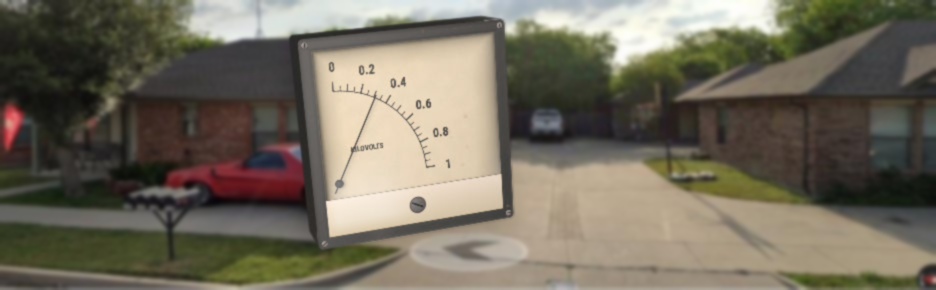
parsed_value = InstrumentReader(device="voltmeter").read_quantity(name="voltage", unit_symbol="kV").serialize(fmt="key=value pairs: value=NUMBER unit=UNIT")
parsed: value=0.3 unit=kV
